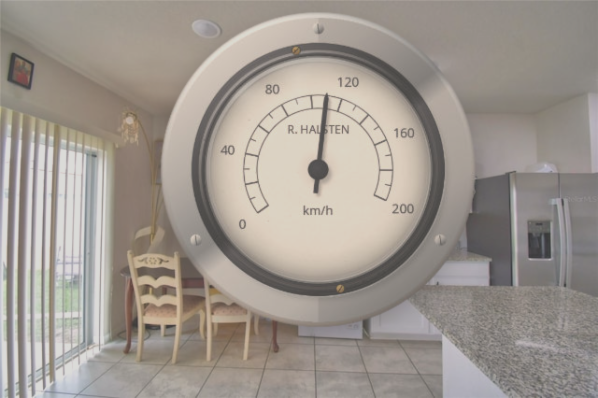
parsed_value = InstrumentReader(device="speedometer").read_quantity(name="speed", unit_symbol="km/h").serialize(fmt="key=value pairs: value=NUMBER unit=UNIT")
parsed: value=110 unit=km/h
